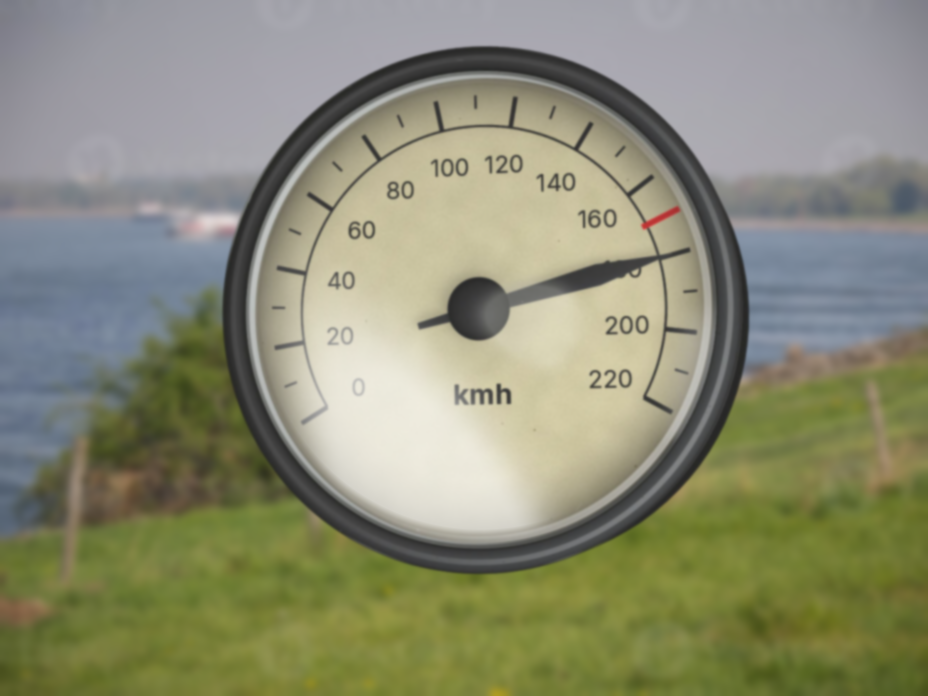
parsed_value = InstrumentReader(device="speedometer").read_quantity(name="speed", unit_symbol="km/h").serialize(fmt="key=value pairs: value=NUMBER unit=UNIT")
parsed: value=180 unit=km/h
